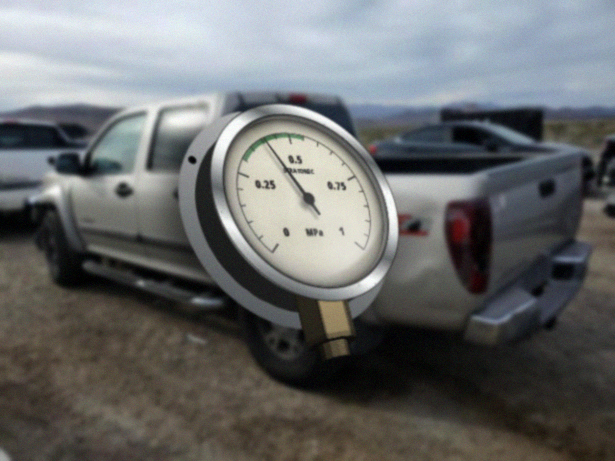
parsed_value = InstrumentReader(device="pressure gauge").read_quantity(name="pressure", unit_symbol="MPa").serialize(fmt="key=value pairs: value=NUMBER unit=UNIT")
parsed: value=0.4 unit=MPa
